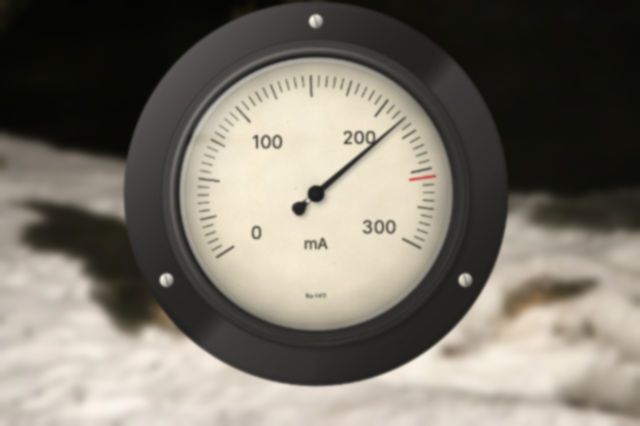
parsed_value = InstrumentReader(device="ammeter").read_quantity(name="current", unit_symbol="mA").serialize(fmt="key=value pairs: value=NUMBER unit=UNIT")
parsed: value=215 unit=mA
